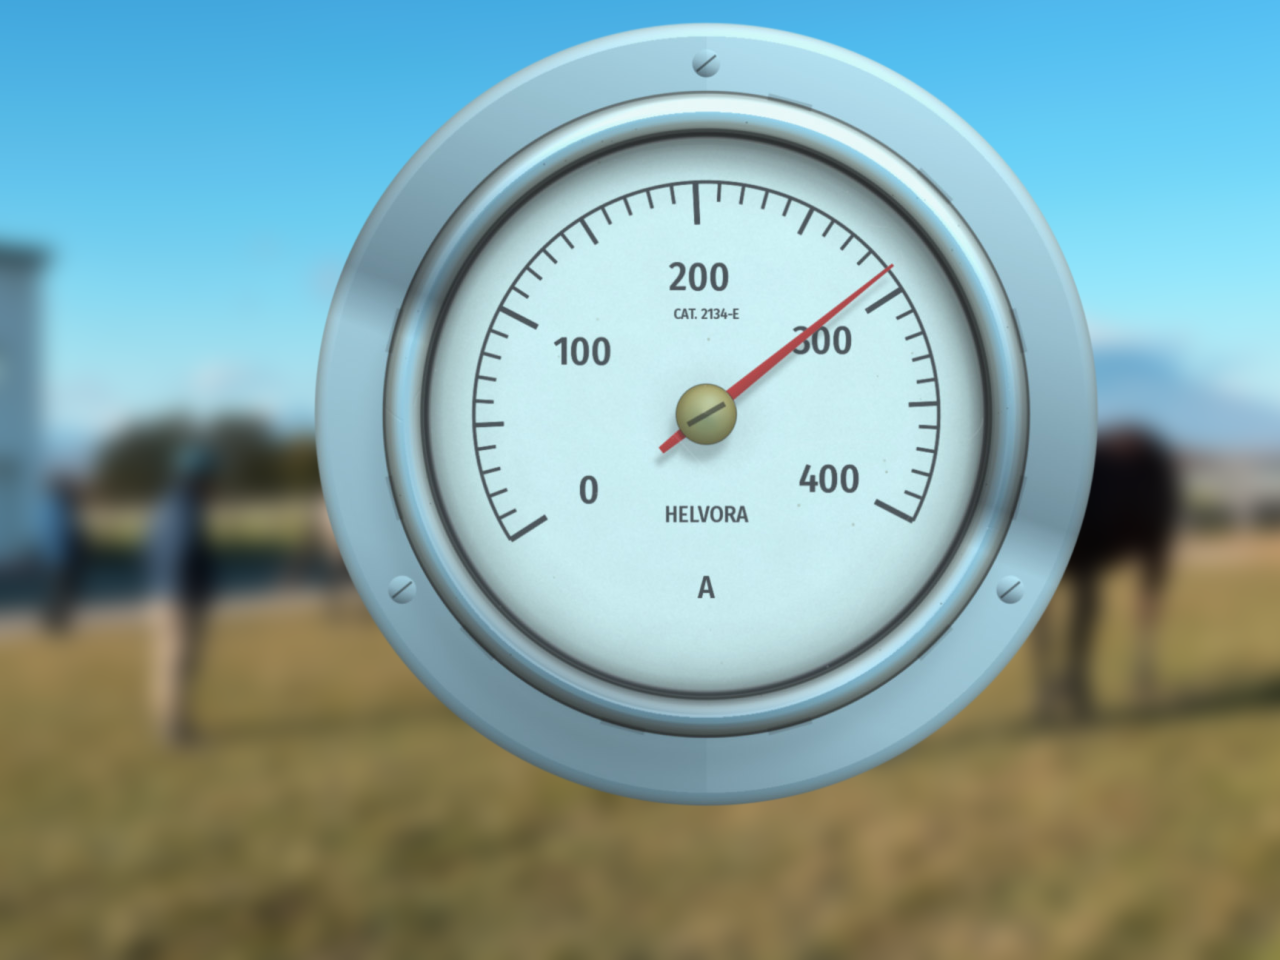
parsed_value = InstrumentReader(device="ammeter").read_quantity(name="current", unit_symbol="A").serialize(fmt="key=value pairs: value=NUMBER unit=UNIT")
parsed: value=290 unit=A
